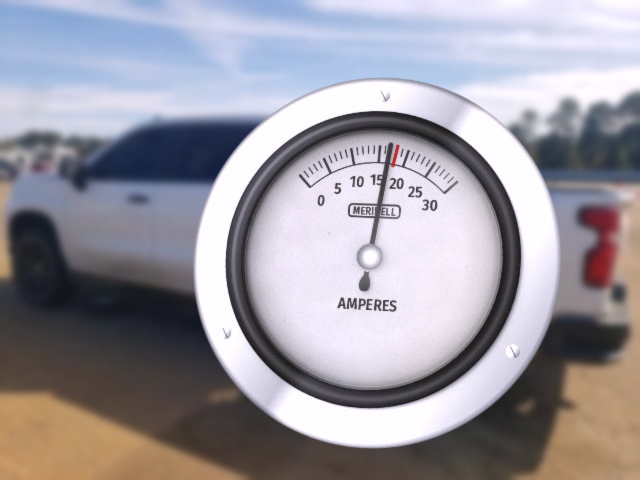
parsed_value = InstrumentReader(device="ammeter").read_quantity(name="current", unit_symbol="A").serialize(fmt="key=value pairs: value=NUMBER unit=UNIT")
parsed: value=17 unit=A
